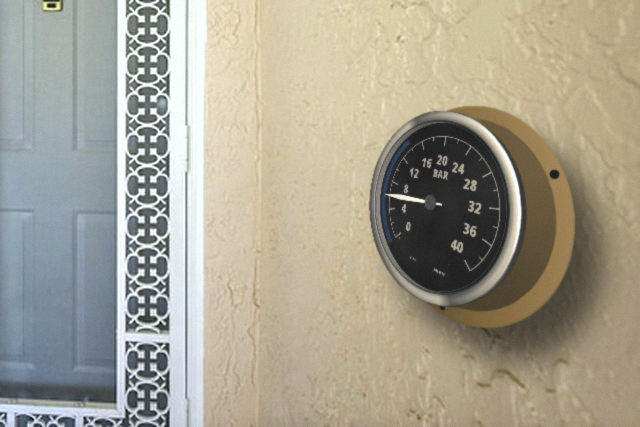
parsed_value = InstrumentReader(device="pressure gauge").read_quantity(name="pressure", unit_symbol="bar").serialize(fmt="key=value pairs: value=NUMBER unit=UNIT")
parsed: value=6 unit=bar
